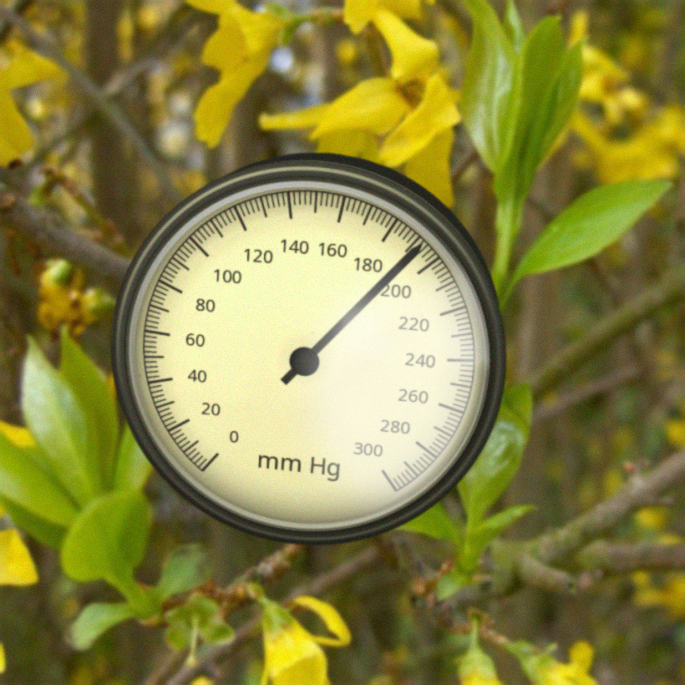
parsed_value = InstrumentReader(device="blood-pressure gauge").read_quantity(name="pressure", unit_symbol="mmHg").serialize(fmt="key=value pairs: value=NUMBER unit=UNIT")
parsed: value=192 unit=mmHg
